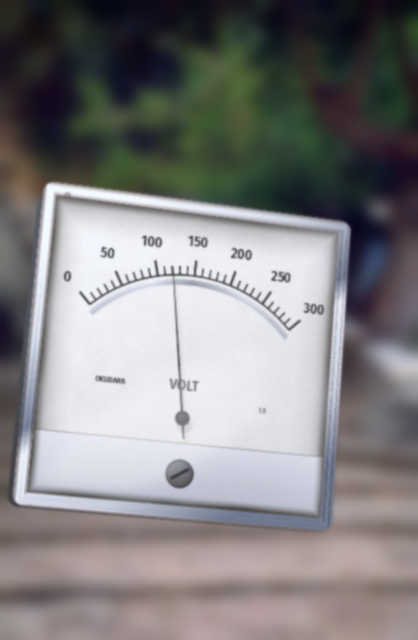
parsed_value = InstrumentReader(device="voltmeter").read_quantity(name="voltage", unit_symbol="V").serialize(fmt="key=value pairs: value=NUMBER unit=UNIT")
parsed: value=120 unit=V
